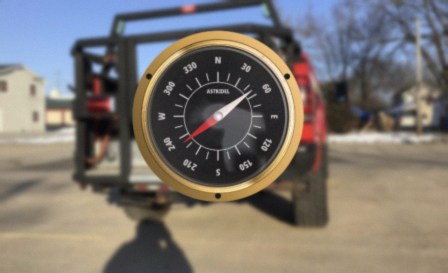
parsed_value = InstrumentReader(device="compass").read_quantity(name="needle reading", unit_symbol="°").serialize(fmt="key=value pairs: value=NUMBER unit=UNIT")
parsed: value=232.5 unit=°
